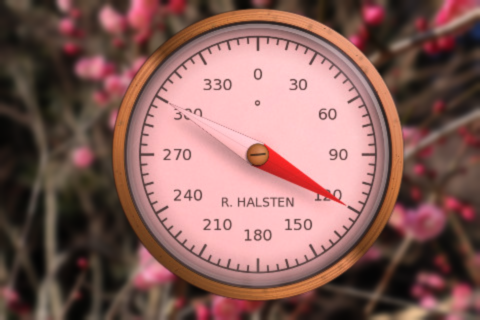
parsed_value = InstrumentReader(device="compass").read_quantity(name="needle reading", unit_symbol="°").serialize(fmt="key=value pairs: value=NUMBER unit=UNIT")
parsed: value=120 unit=°
